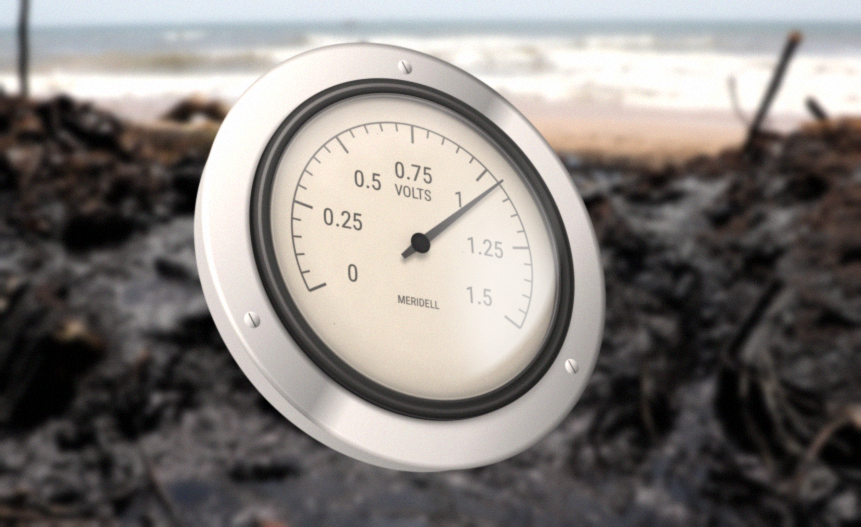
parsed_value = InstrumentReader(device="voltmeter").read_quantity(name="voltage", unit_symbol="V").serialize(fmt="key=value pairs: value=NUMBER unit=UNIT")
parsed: value=1.05 unit=V
